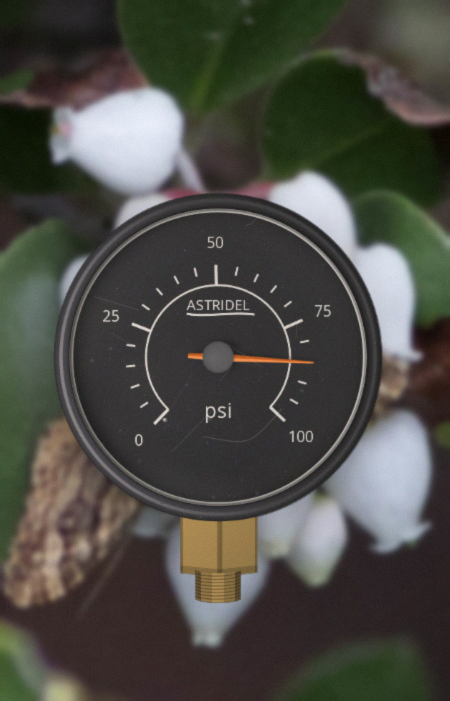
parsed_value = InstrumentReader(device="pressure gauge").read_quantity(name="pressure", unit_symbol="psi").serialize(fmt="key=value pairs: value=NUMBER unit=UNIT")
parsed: value=85 unit=psi
